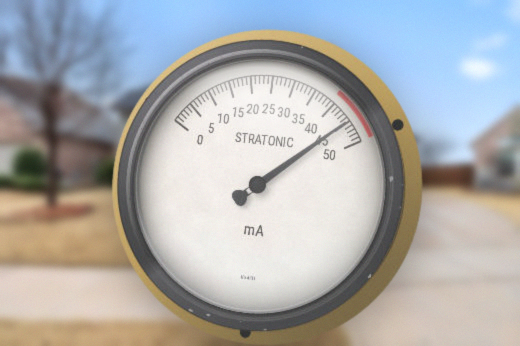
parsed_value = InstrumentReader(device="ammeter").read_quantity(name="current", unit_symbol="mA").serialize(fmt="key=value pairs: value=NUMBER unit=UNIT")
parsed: value=45 unit=mA
